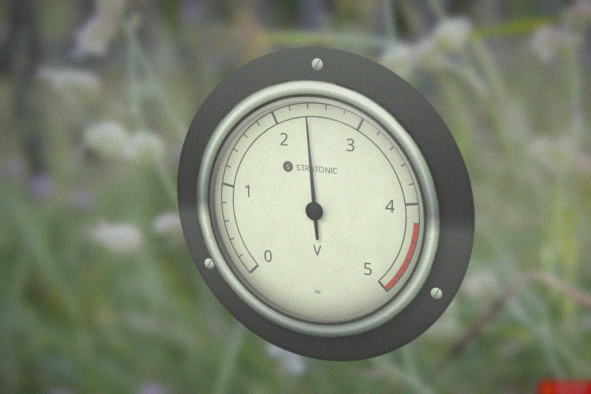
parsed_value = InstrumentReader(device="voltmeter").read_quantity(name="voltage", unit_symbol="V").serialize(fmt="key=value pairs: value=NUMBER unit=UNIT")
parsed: value=2.4 unit=V
